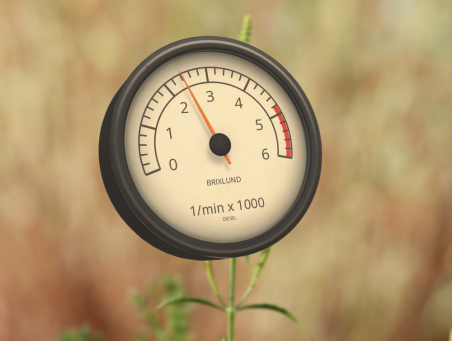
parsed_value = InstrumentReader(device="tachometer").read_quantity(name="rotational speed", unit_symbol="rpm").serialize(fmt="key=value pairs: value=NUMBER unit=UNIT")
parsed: value=2400 unit=rpm
